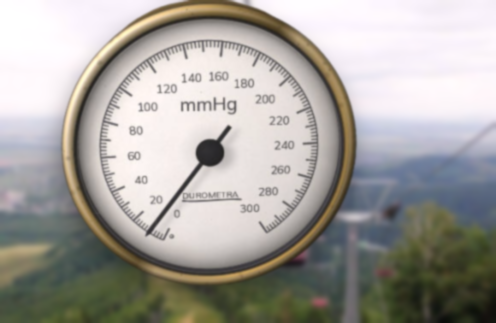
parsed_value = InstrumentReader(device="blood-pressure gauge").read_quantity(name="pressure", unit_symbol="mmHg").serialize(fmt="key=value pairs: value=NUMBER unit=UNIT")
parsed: value=10 unit=mmHg
